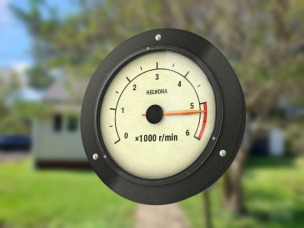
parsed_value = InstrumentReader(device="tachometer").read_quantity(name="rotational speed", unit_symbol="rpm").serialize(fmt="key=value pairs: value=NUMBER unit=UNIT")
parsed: value=5250 unit=rpm
